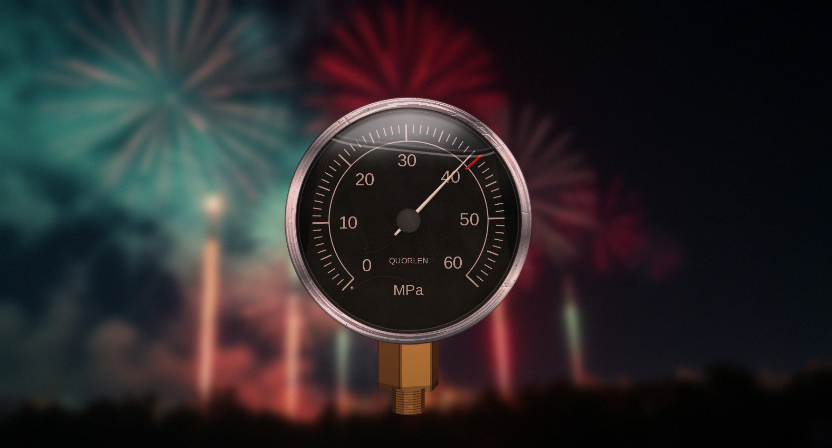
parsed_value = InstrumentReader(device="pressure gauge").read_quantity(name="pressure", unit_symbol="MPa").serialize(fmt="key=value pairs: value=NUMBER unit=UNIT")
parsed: value=40 unit=MPa
